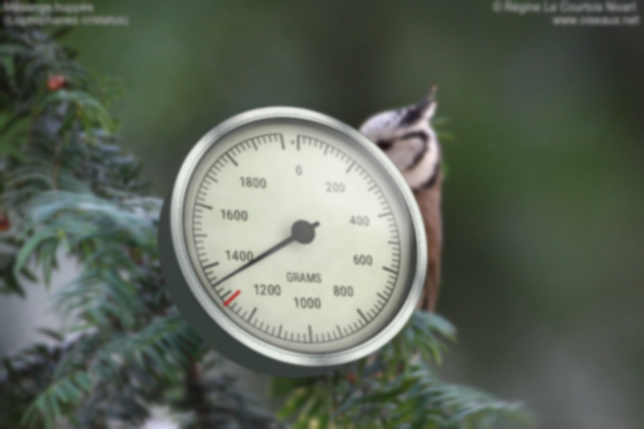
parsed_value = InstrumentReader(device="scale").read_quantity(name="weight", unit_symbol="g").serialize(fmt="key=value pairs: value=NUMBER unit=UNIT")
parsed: value=1340 unit=g
